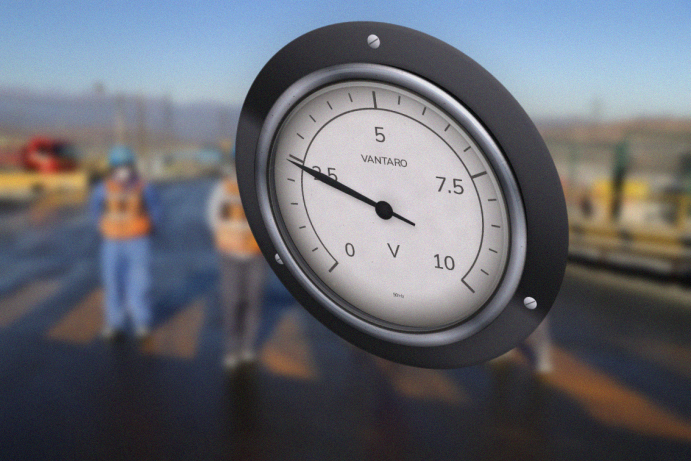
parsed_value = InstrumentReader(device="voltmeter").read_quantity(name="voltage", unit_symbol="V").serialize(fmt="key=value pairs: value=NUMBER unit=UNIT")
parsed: value=2.5 unit=V
